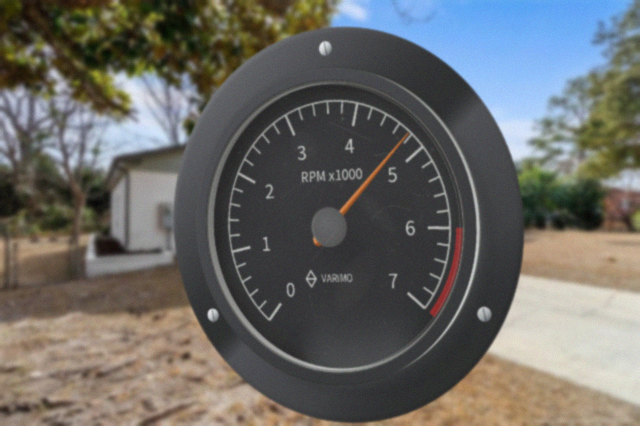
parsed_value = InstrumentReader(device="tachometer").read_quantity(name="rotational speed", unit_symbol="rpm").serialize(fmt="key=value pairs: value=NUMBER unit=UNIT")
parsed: value=4800 unit=rpm
